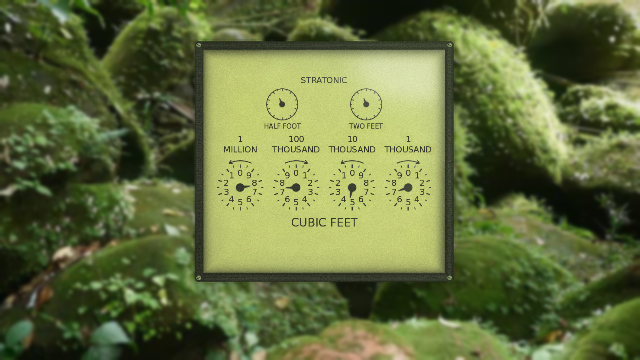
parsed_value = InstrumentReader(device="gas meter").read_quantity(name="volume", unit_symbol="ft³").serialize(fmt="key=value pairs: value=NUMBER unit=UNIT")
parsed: value=774700 unit=ft³
